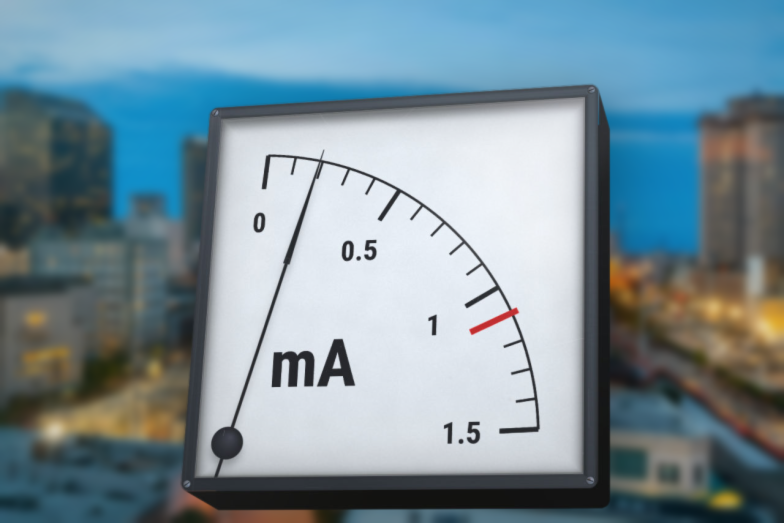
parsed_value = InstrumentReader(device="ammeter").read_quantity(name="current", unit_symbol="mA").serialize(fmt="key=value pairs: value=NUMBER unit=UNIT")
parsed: value=0.2 unit=mA
